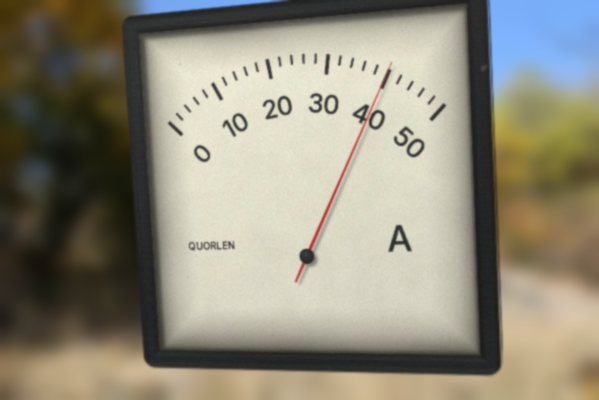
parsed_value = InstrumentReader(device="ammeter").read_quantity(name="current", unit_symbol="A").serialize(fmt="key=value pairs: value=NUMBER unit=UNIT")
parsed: value=40 unit=A
